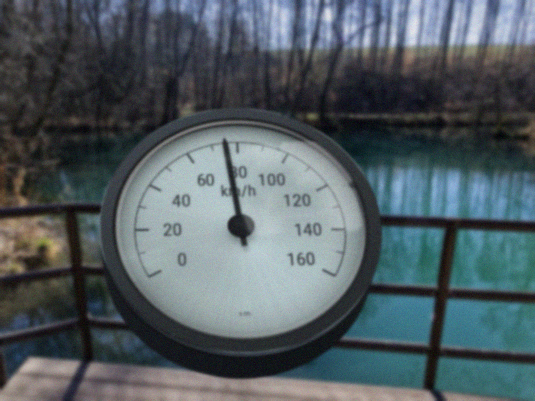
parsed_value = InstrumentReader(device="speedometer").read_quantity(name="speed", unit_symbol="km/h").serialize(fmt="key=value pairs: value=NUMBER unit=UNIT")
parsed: value=75 unit=km/h
